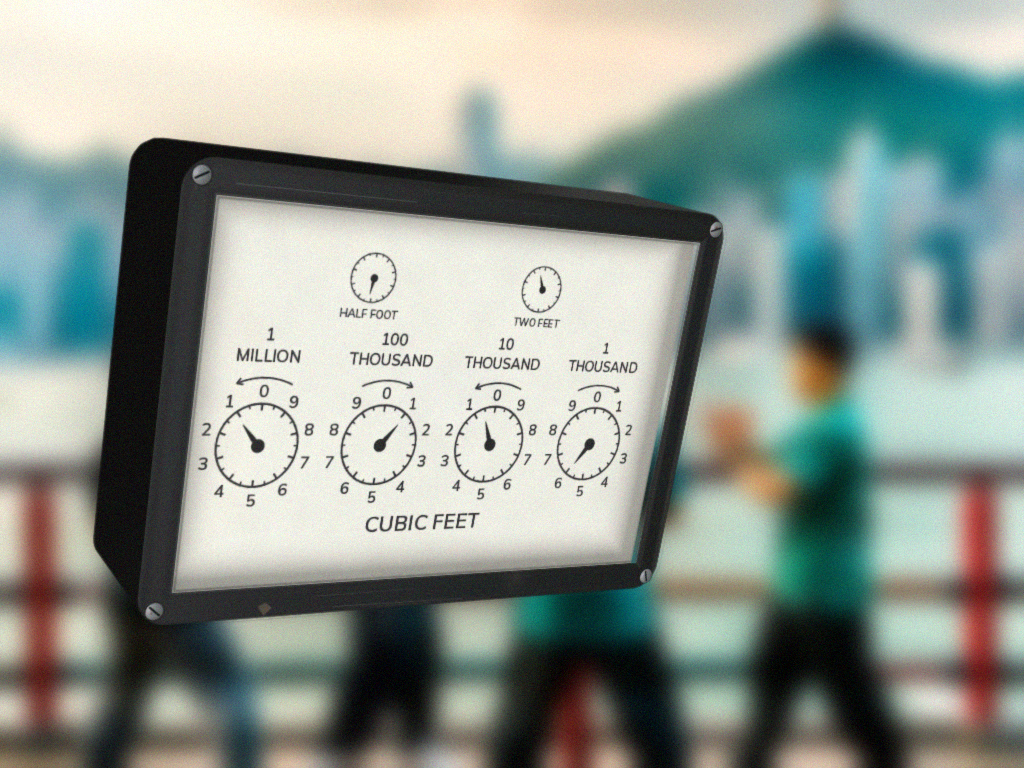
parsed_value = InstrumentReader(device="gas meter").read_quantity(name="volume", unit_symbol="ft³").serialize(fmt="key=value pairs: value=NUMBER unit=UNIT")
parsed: value=110600 unit=ft³
